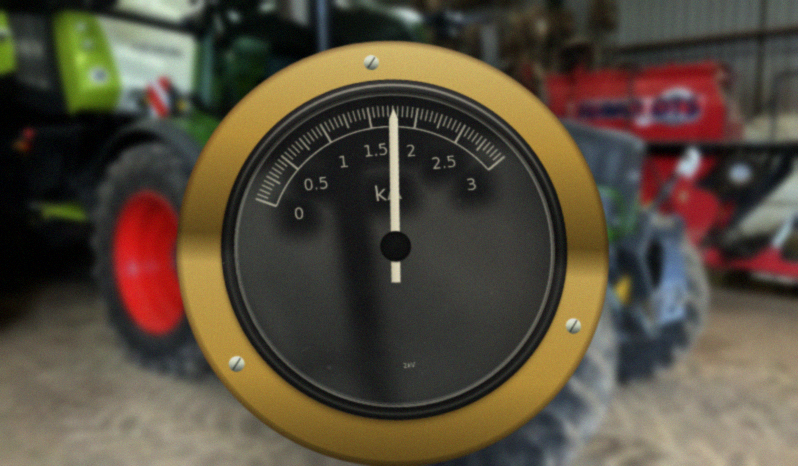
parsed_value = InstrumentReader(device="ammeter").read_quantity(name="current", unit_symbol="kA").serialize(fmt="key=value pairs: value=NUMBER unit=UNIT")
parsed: value=1.75 unit=kA
